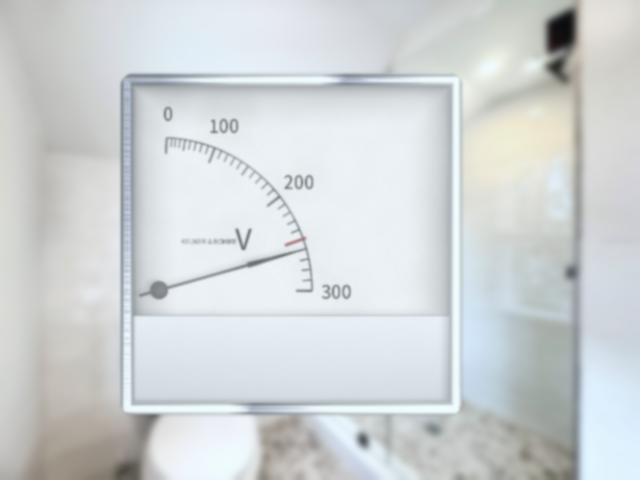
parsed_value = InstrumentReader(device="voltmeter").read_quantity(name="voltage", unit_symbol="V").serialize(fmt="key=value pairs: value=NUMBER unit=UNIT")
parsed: value=260 unit=V
